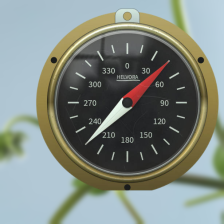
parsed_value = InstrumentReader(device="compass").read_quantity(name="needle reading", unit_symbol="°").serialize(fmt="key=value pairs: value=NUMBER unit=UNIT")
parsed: value=45 unit=°
